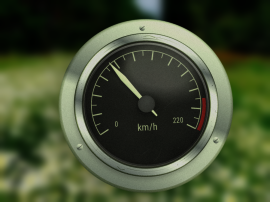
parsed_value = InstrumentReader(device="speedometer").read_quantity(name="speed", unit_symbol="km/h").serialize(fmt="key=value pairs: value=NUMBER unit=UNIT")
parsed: value=75 unit=km/h
